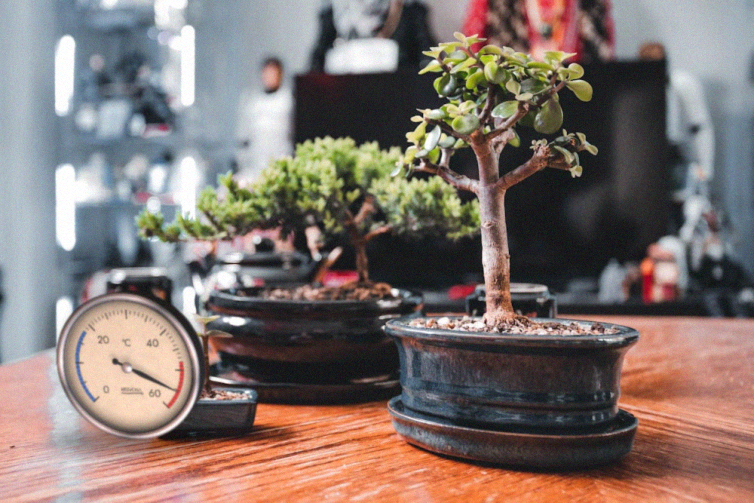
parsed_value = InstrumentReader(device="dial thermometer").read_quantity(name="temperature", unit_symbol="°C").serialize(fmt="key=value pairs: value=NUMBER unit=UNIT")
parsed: value=55 unit=°C
